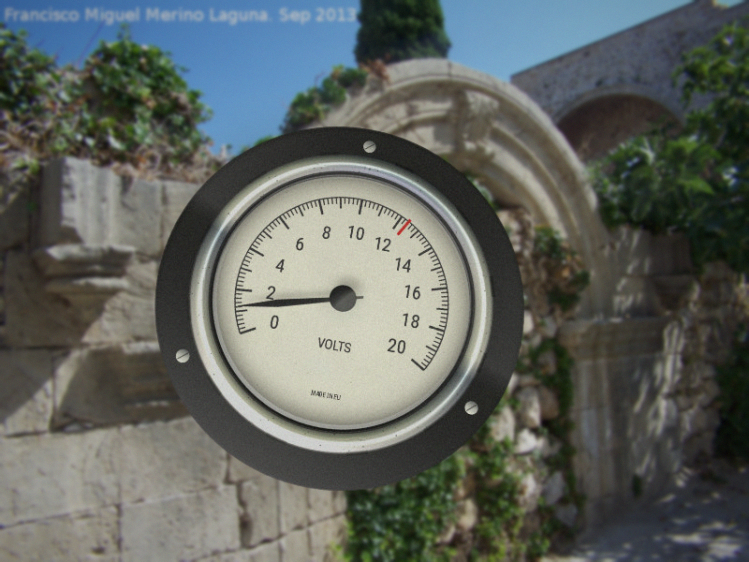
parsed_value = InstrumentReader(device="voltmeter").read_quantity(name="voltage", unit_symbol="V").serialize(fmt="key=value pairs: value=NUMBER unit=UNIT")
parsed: value=1.2 unit=V
